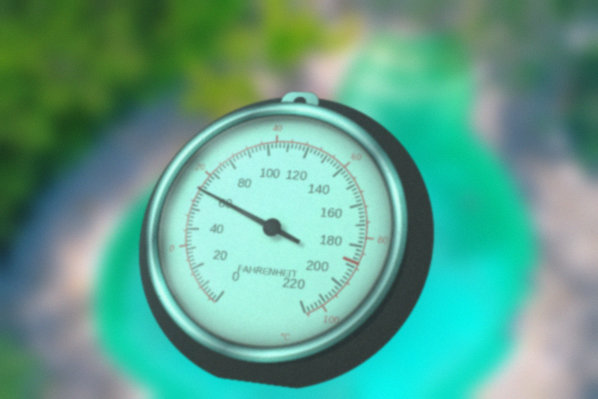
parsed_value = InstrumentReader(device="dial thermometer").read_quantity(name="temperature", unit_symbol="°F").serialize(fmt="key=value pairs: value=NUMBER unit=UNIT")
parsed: value=60 unit=°F
